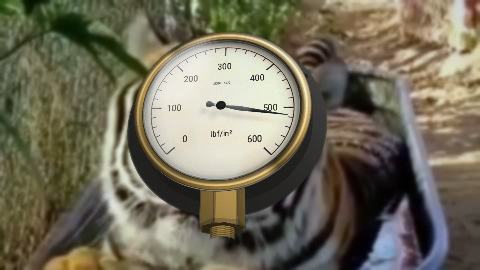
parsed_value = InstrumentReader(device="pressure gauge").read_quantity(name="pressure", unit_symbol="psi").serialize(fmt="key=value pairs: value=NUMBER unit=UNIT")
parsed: value=520 unit=psi
